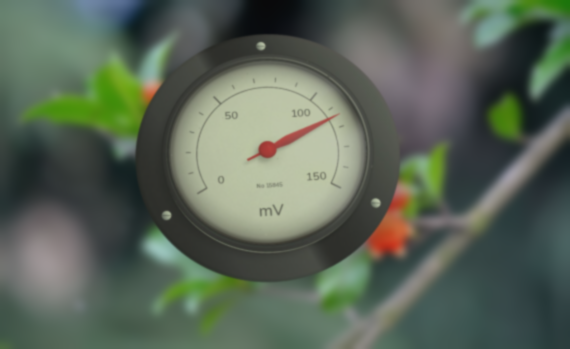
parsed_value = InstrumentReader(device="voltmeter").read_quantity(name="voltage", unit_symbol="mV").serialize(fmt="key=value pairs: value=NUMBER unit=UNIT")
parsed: value=115 unit=mV
